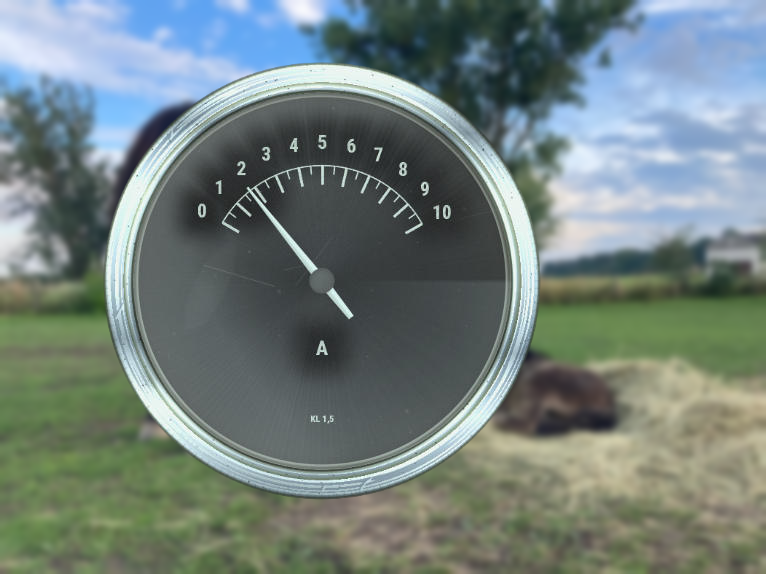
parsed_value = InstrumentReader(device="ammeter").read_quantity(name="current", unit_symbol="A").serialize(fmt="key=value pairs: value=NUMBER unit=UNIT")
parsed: value=1.75 unit=A
